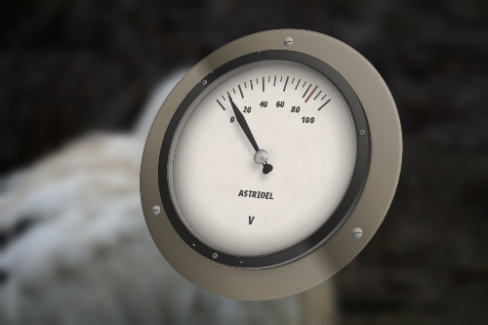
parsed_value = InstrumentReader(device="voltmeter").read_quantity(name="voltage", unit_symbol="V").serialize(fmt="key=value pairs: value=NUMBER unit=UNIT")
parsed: value=10 unit=V
